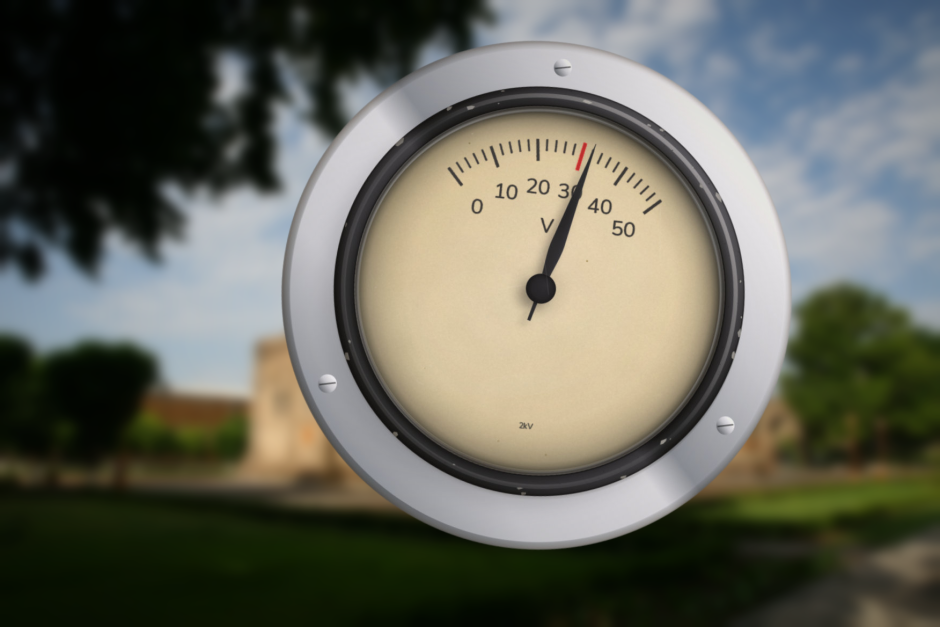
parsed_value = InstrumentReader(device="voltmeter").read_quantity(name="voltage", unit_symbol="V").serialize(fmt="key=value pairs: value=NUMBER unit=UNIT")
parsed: value=32 unit=V
